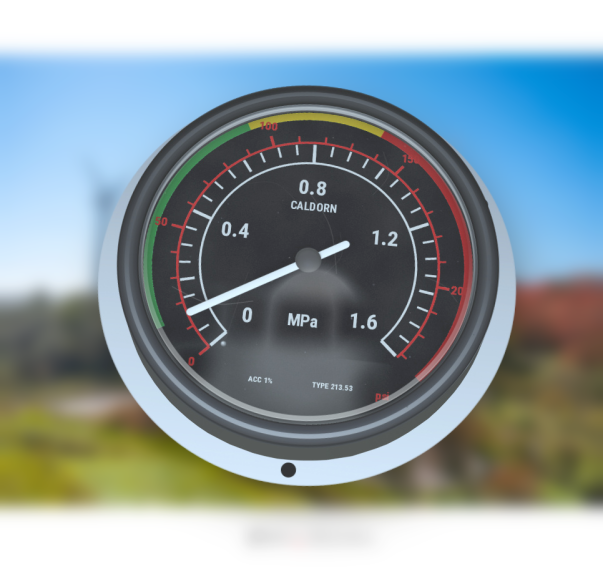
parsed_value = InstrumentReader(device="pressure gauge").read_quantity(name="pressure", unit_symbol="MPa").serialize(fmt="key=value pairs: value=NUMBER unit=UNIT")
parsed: value=0.1 unit=MPa
